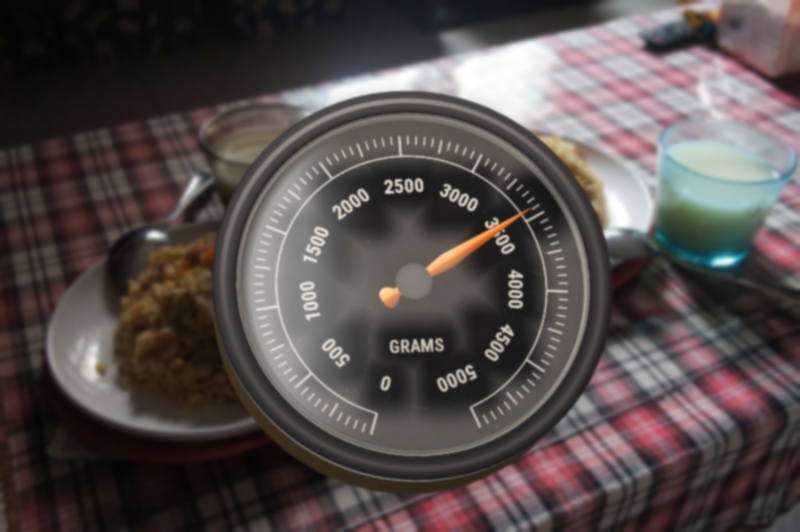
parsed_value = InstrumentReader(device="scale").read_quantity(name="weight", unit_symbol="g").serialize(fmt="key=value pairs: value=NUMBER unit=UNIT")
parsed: value=3450 unit=g
